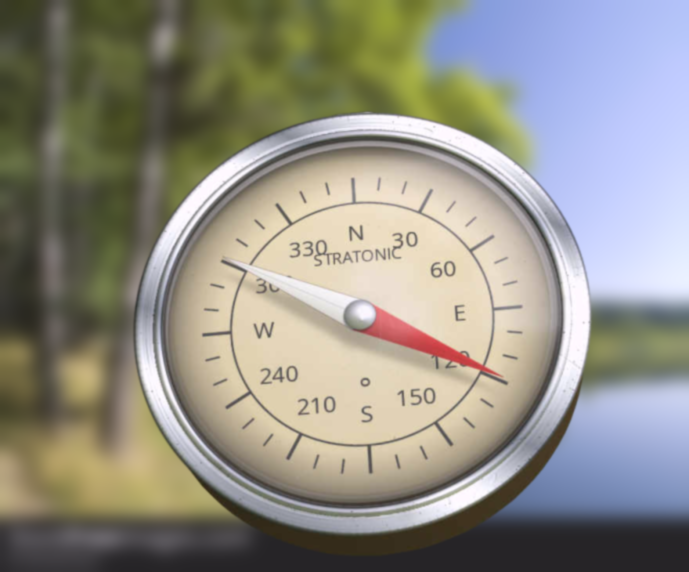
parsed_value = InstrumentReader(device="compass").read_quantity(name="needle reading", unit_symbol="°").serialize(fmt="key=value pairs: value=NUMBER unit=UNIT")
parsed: value=120 unit=°
